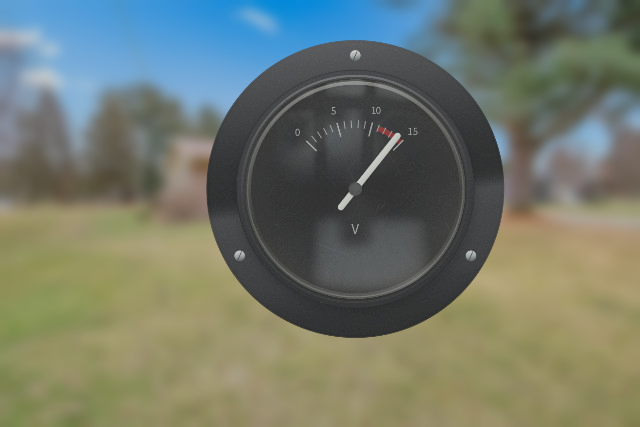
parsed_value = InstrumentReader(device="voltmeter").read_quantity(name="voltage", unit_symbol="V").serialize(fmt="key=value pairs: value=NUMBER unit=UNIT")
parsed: value=14 unit=V
